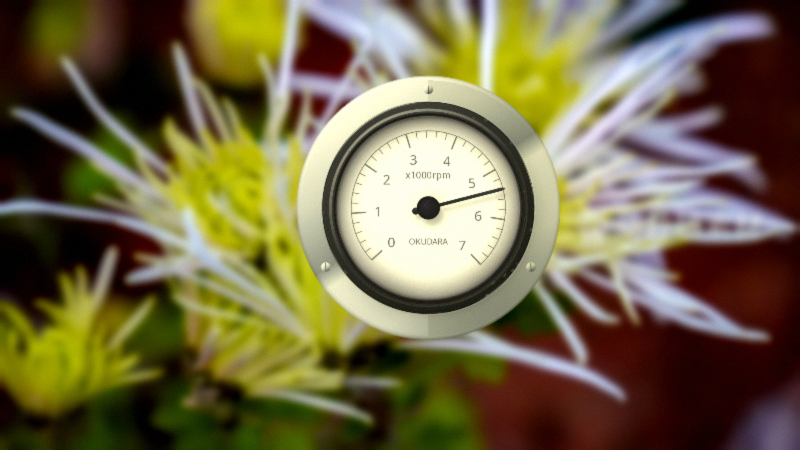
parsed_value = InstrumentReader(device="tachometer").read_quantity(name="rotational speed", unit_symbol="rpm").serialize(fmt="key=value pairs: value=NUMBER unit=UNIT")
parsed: value=5400 unit=rpm
